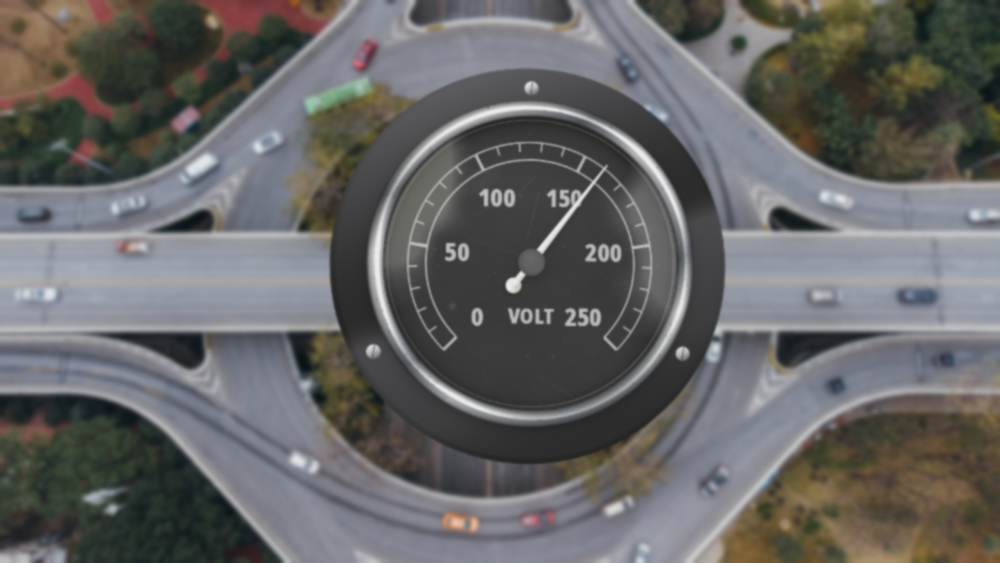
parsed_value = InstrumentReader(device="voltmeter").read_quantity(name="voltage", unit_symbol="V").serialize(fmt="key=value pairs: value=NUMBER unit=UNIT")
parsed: value=160 unit=V
